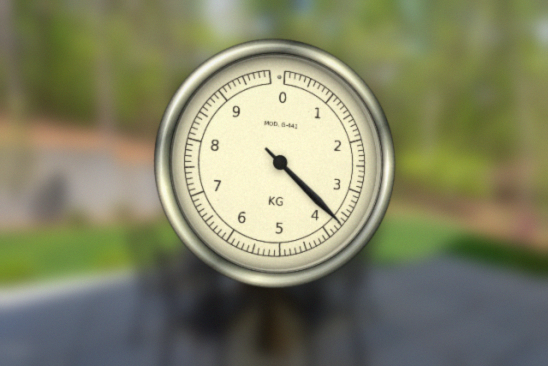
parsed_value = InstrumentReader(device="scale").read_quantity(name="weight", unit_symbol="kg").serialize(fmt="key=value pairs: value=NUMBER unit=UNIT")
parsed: value=3.7 unit=kg
